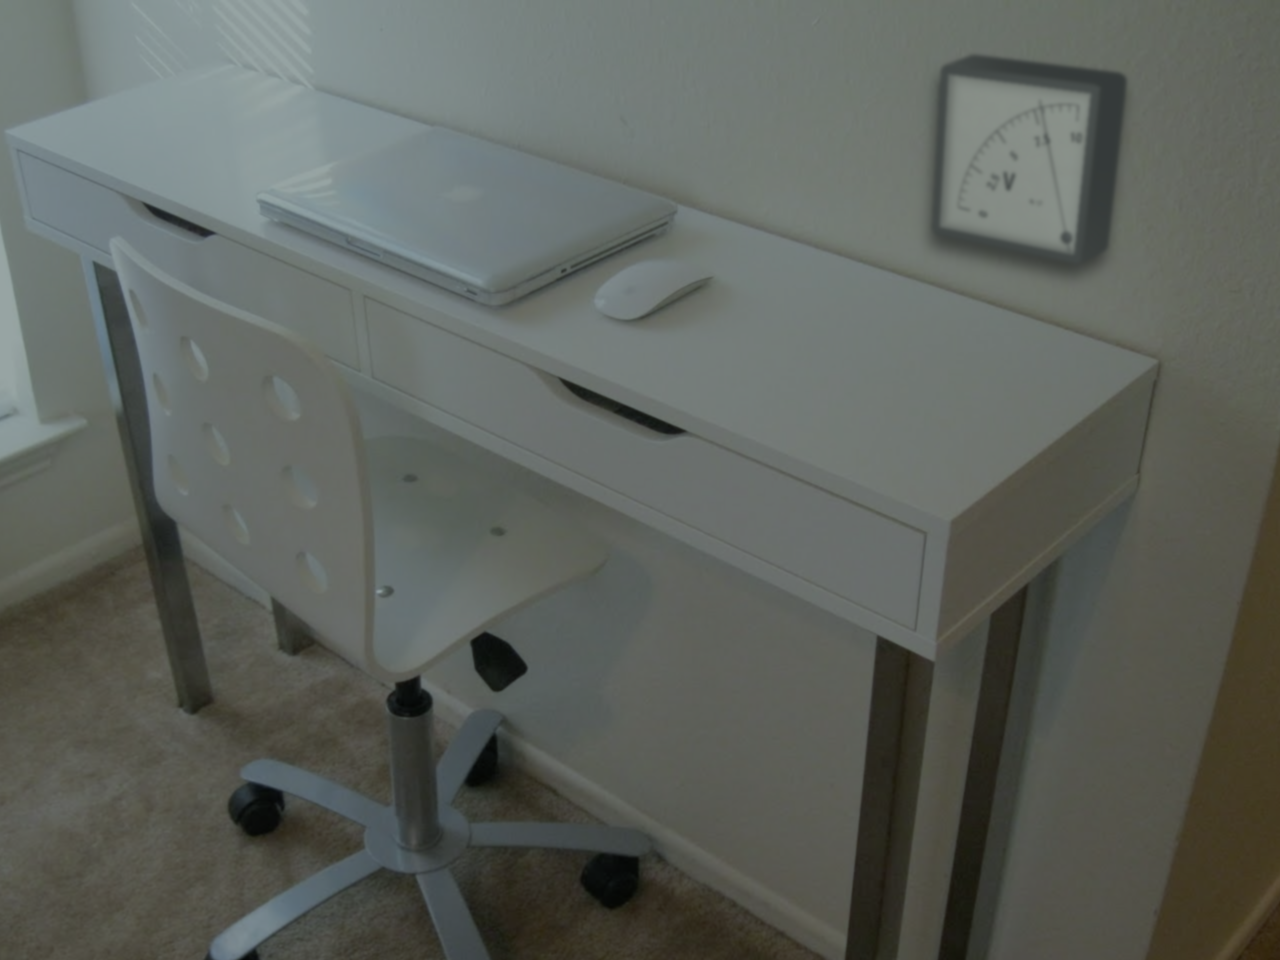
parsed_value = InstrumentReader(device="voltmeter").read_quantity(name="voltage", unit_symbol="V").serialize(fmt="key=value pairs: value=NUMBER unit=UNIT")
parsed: value=8 unit=V
